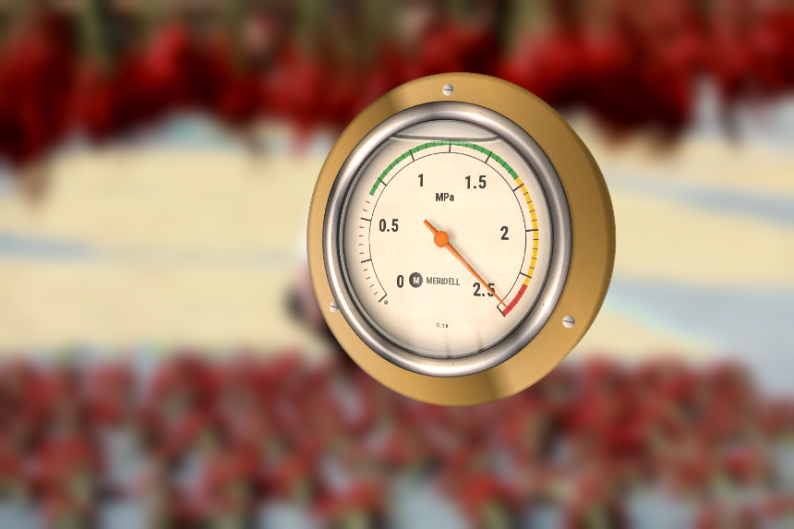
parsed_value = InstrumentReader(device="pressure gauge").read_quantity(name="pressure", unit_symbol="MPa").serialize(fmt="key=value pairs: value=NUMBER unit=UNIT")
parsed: value=2.45 unit=MPa
